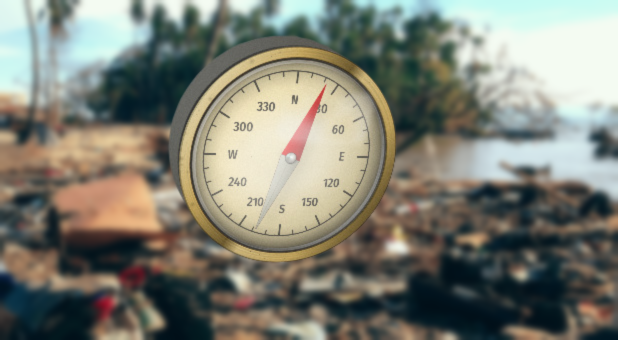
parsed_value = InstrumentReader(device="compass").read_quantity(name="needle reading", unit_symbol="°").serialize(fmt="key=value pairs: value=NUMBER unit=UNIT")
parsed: value=20 unit=°
